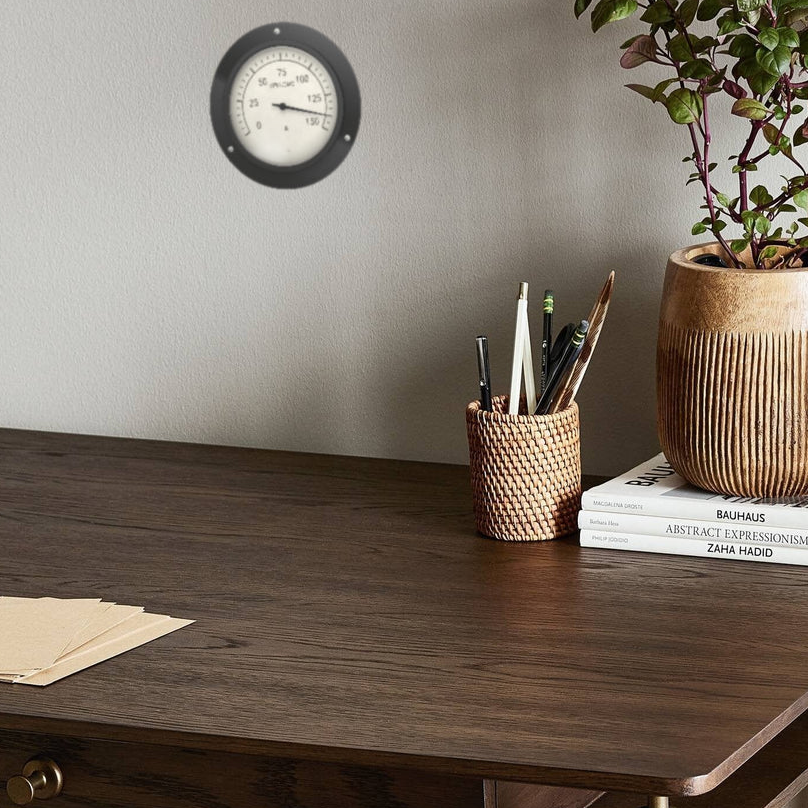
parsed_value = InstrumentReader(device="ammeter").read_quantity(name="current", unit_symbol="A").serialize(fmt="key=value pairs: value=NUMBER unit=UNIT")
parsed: value=140 unit=A
